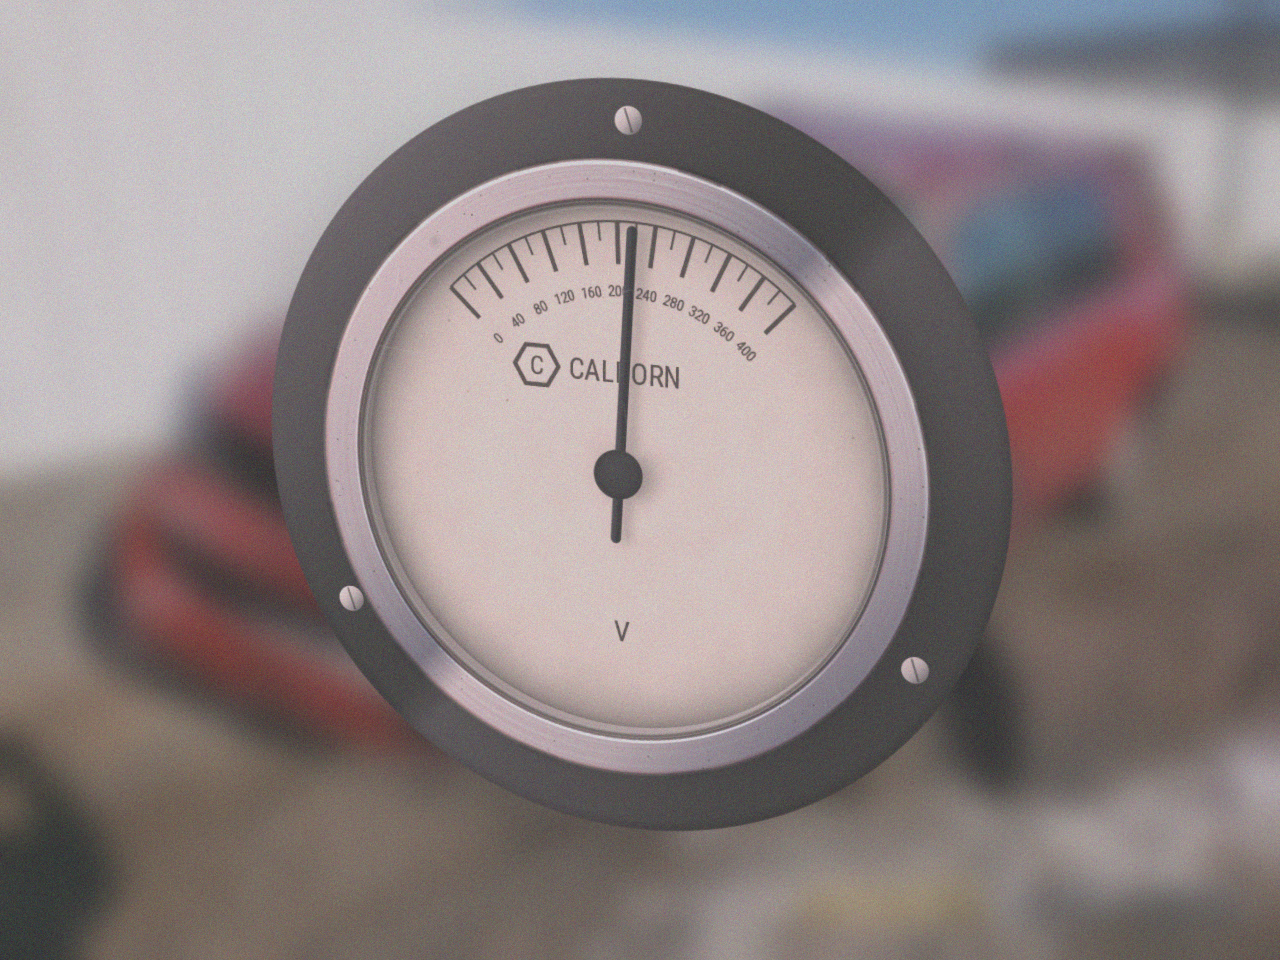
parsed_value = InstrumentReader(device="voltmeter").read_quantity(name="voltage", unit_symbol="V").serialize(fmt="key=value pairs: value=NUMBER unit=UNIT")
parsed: value=220 unit=V
